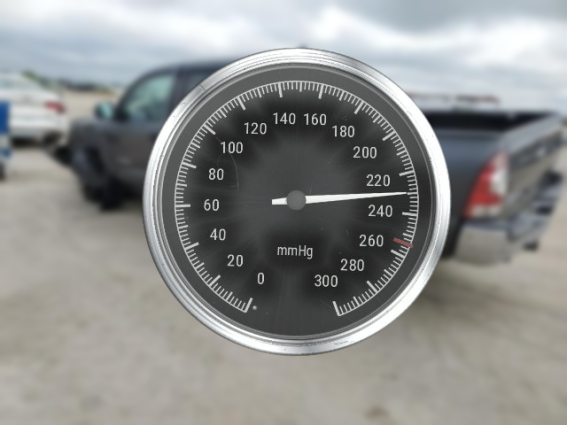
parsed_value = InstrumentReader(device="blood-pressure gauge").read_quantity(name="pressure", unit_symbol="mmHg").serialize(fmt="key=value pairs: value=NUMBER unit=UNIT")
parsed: value=230 unit=mmHg
